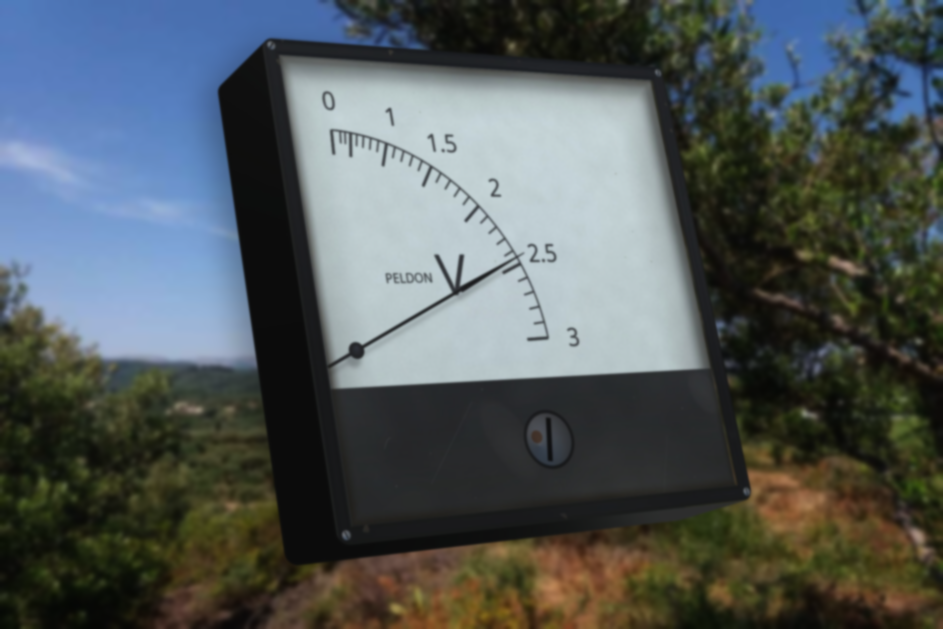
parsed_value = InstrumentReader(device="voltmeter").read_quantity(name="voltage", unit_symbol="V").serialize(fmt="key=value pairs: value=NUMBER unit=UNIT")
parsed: value=2.45 unit=V
